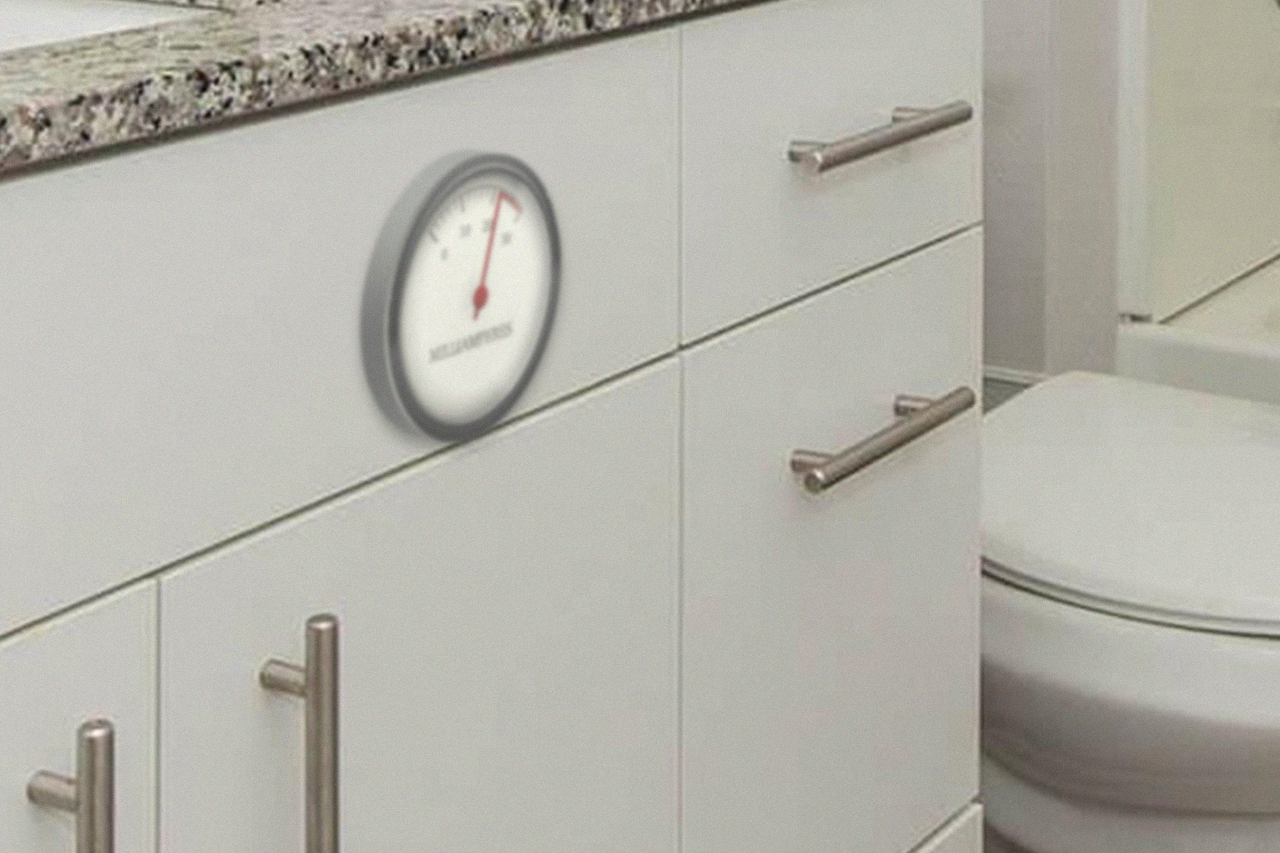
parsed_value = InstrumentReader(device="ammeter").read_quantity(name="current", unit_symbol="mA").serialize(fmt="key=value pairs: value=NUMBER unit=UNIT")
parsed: value=20 unit=mA
